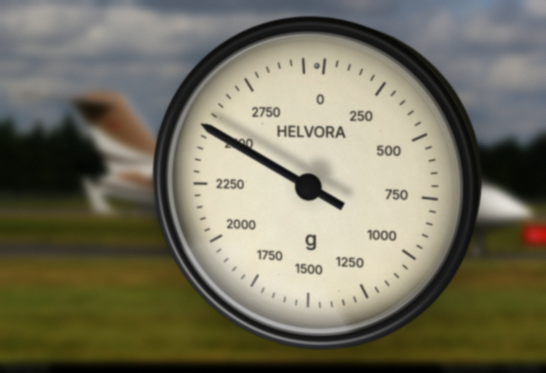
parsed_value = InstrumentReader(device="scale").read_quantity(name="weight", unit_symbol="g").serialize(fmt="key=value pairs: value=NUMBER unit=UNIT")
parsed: value=2500 unit=g
